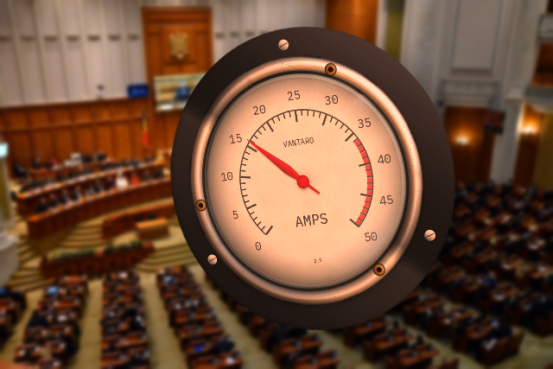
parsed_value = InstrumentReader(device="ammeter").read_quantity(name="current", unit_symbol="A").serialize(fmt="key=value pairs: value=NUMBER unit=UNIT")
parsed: value=16 unit=A
